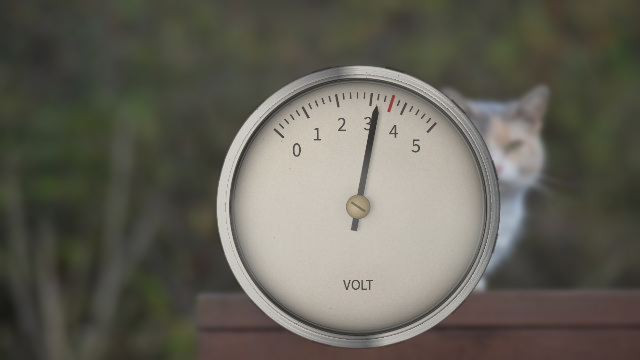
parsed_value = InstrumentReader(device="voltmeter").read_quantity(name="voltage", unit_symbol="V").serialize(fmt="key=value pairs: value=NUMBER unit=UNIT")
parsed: value=3.2 unit=V
